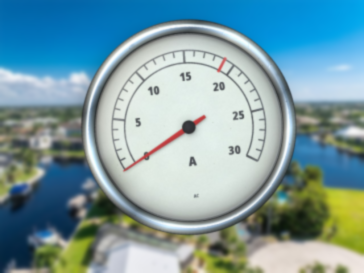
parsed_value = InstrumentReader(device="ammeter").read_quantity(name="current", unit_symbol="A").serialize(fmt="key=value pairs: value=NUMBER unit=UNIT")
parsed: value=0 unit=A
